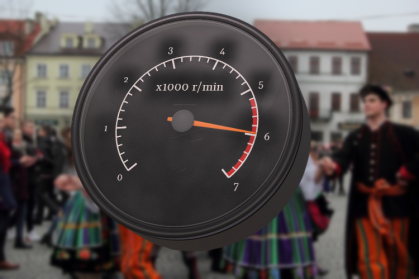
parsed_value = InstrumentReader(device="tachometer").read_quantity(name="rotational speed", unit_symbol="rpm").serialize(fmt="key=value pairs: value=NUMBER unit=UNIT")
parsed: value=6000 unit=rpm
